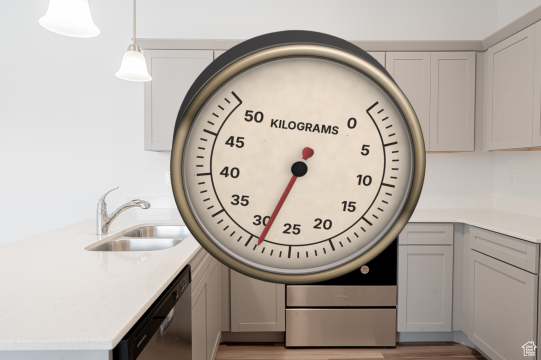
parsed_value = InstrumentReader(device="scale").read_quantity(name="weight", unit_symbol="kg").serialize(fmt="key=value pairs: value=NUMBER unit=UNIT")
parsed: value=29 unit=kg
